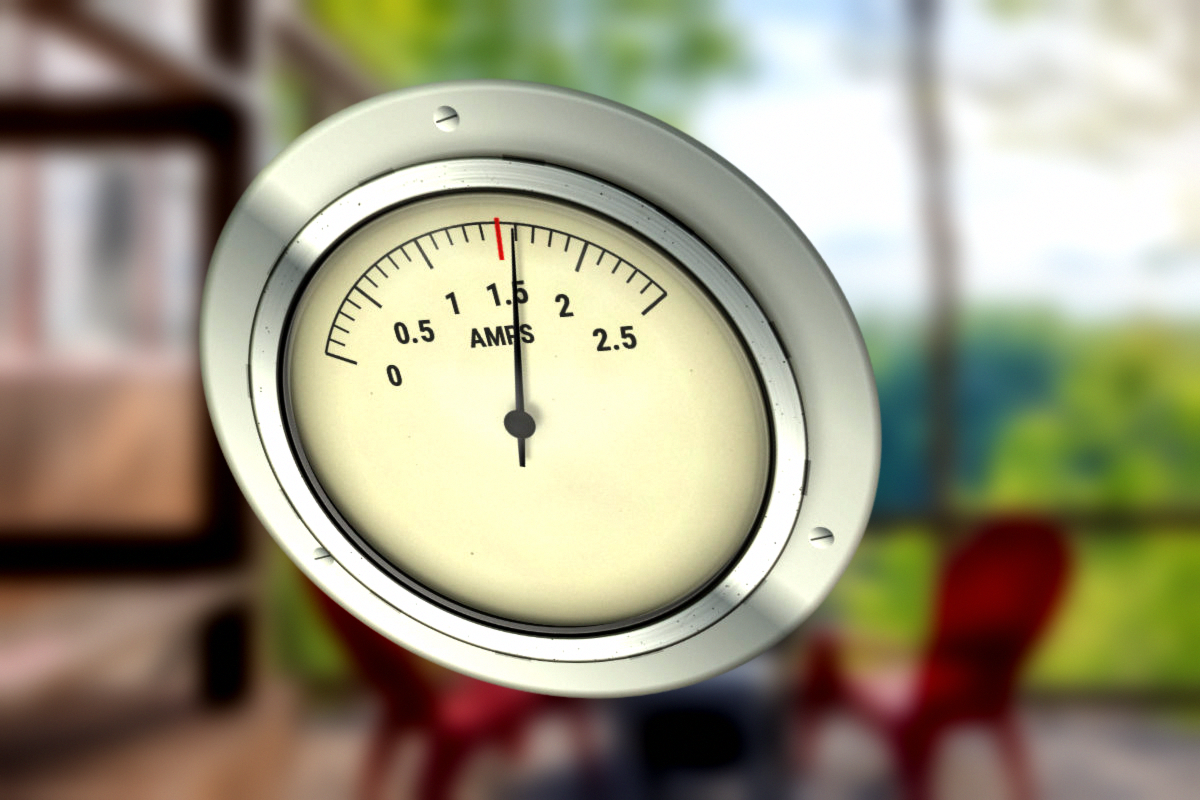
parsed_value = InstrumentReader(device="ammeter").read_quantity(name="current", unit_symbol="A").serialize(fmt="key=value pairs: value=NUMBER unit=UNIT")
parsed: value=1.6 unit=A
